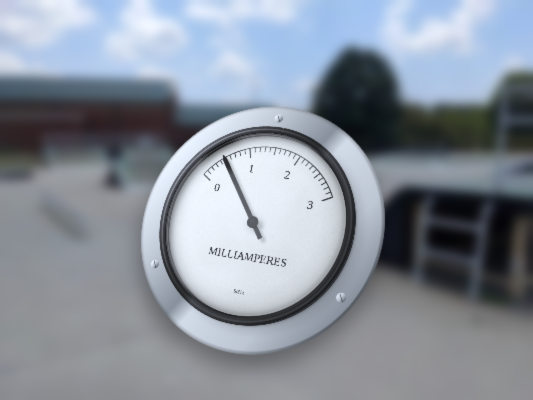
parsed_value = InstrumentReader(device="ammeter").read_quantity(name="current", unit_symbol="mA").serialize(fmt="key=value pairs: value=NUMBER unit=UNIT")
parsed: value=0.5 unit=mA
